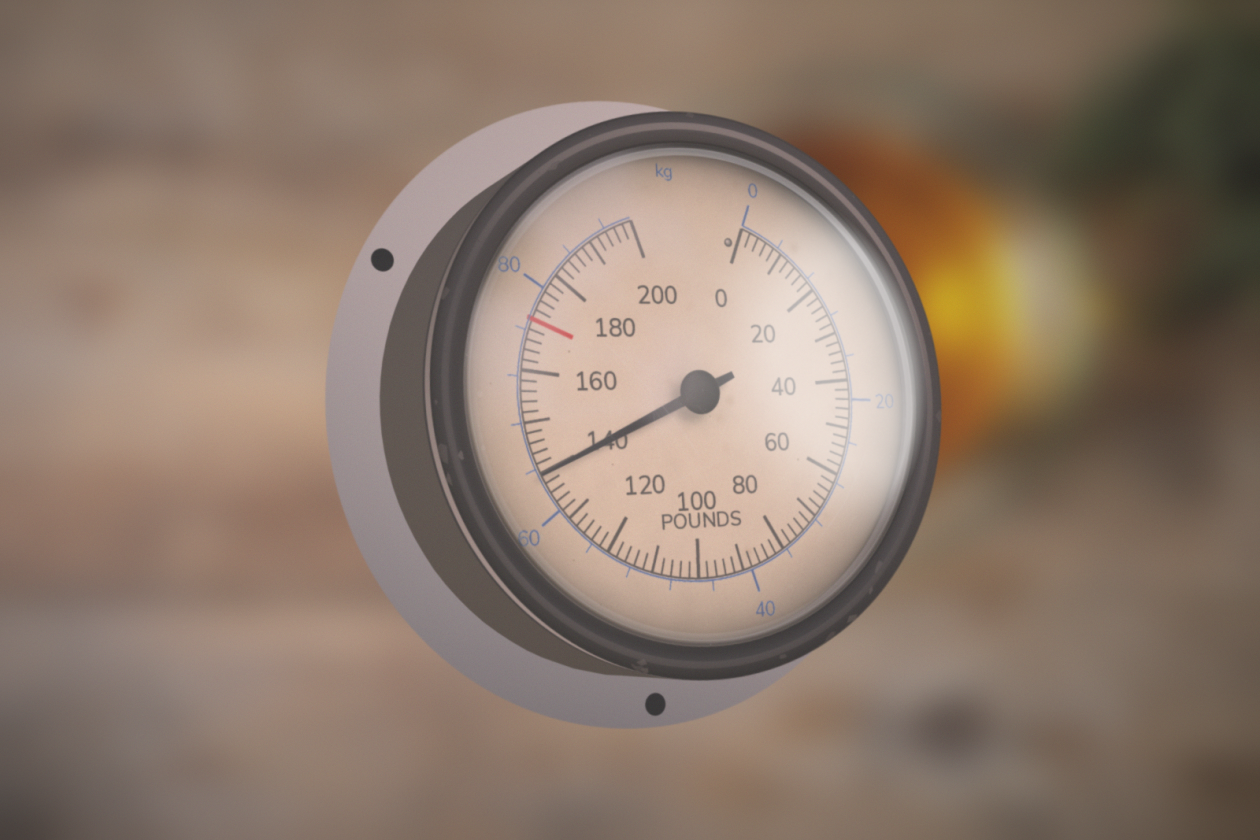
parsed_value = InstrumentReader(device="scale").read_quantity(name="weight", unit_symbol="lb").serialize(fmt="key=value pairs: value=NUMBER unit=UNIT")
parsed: value=140 unit=lb
